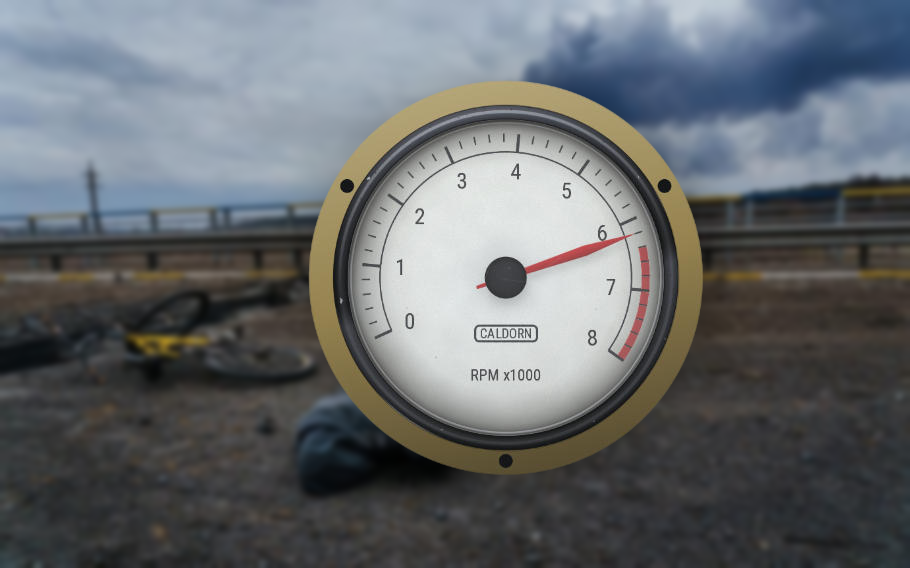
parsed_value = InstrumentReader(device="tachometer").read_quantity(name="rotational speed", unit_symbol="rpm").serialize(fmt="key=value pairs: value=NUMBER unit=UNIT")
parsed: value=6200 unit=rpm
